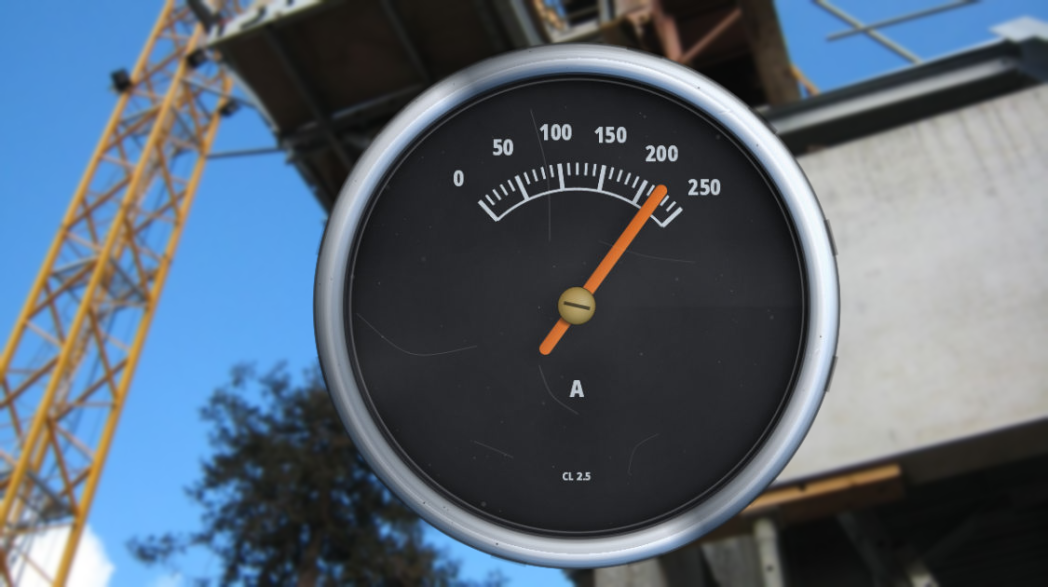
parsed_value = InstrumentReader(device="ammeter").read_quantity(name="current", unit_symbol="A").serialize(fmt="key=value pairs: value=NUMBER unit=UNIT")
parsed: value=220 unit=A
